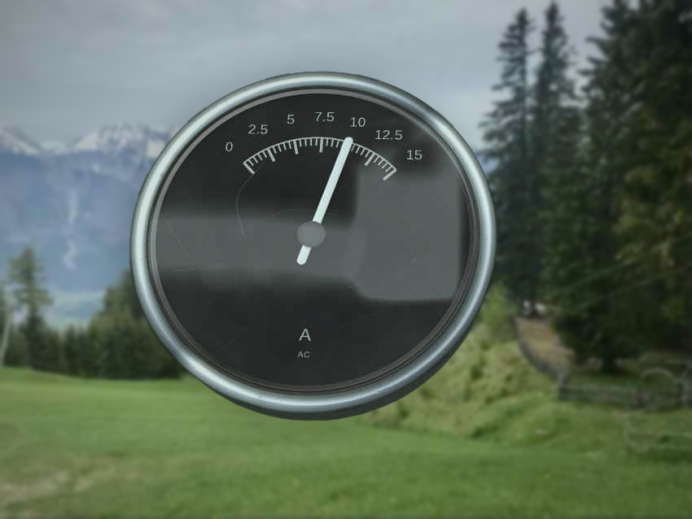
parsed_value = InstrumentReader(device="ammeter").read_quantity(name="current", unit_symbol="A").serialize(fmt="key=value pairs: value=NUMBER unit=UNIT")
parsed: value=10 unit=A
